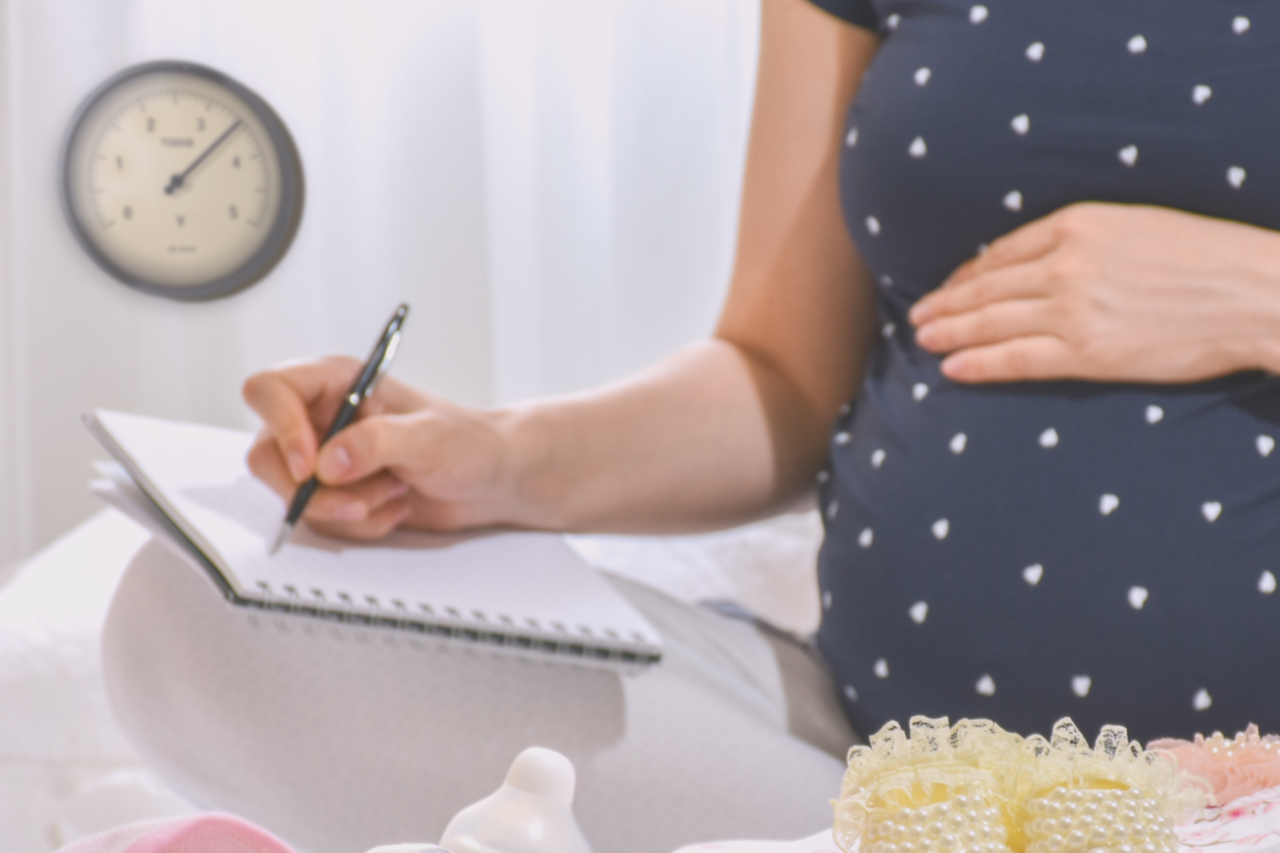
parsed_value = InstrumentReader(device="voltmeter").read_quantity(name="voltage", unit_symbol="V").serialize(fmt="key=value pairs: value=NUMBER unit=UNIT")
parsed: value=3.5 unit=V
